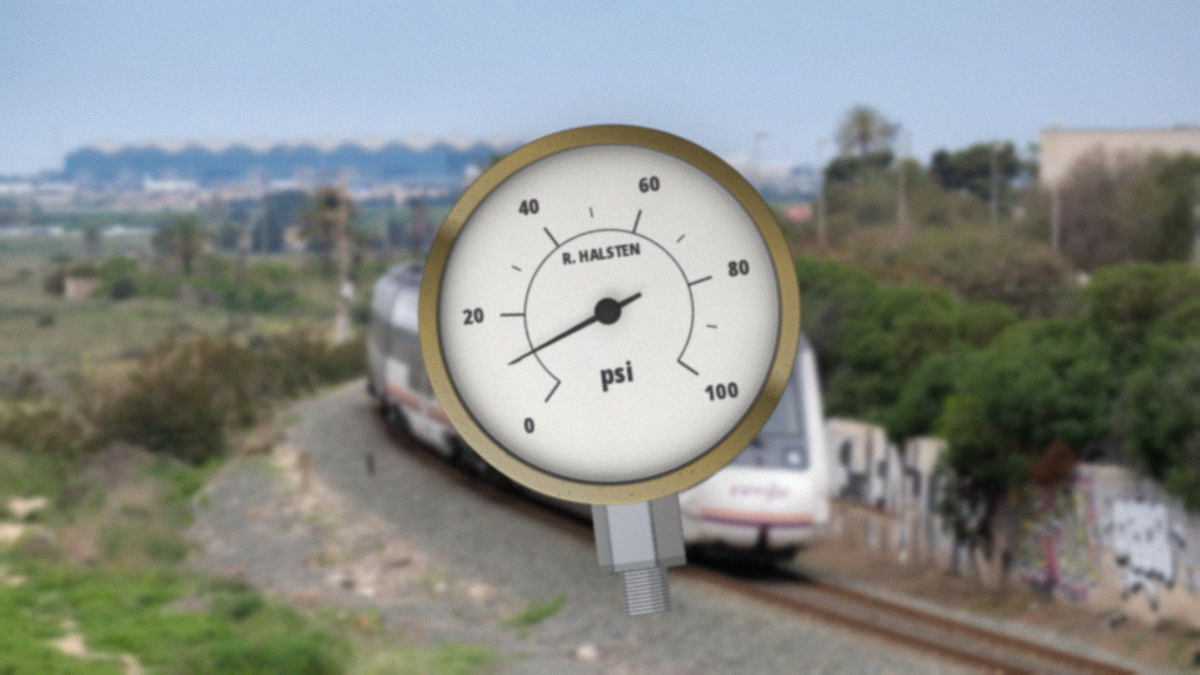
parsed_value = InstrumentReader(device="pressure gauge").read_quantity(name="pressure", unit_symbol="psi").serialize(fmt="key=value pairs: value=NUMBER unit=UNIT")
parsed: value=10 unit=psi
